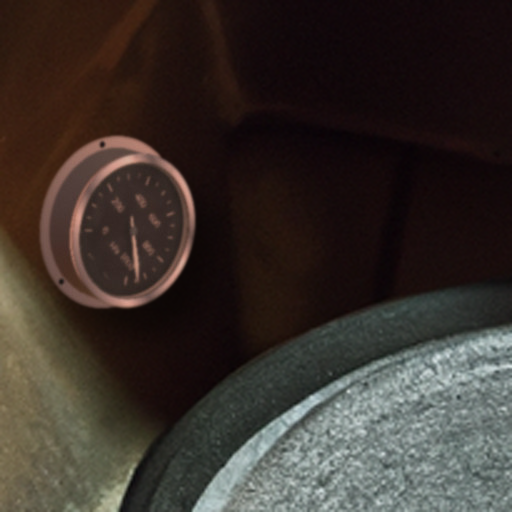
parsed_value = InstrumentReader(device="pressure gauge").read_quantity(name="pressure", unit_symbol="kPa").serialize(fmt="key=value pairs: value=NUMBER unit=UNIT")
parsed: value=950 unit=kPa
